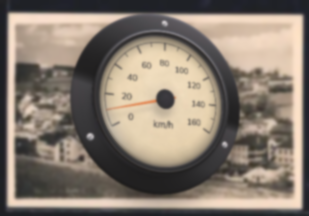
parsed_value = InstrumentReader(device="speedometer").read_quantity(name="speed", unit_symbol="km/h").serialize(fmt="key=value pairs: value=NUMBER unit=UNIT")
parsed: value=10 unit=km/h
